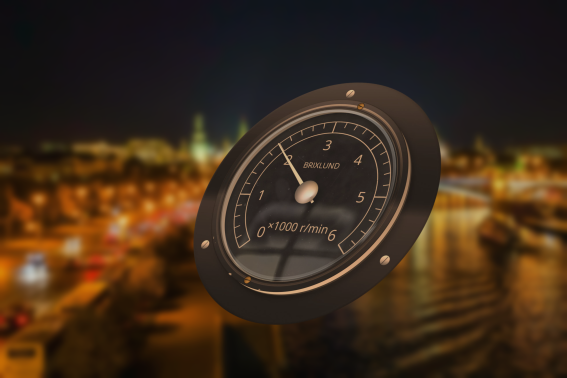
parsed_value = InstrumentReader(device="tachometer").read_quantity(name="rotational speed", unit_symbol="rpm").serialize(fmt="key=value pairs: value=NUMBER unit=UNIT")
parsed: value=2000 unit=rpm
